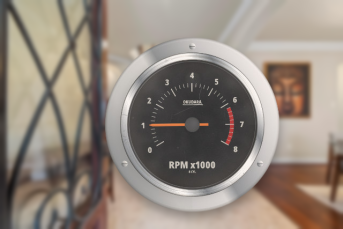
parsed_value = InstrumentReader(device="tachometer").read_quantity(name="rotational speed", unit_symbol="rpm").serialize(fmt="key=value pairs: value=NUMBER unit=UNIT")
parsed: value=1000 unit=rpm
